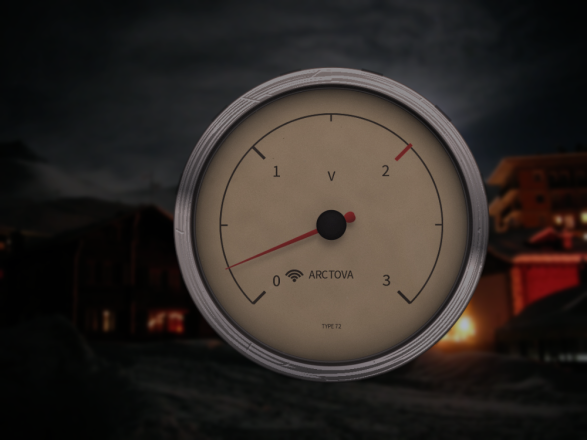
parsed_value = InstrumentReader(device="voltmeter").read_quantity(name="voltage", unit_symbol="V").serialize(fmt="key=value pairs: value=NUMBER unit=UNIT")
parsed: value=0.25 unit=V
